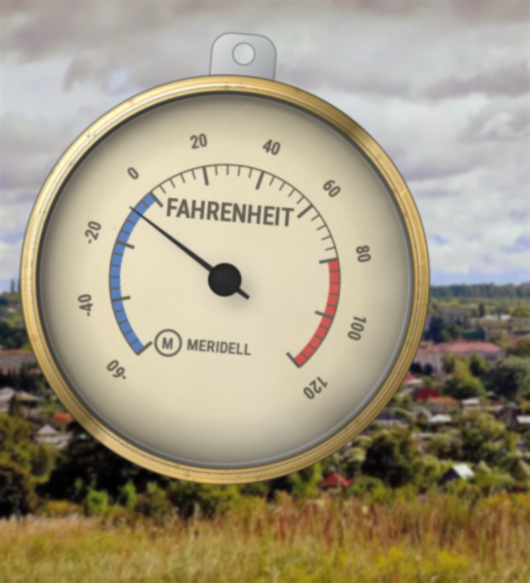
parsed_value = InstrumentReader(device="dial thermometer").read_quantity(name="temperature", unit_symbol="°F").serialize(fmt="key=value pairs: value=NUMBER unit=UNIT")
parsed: value=-8 unit=°F
